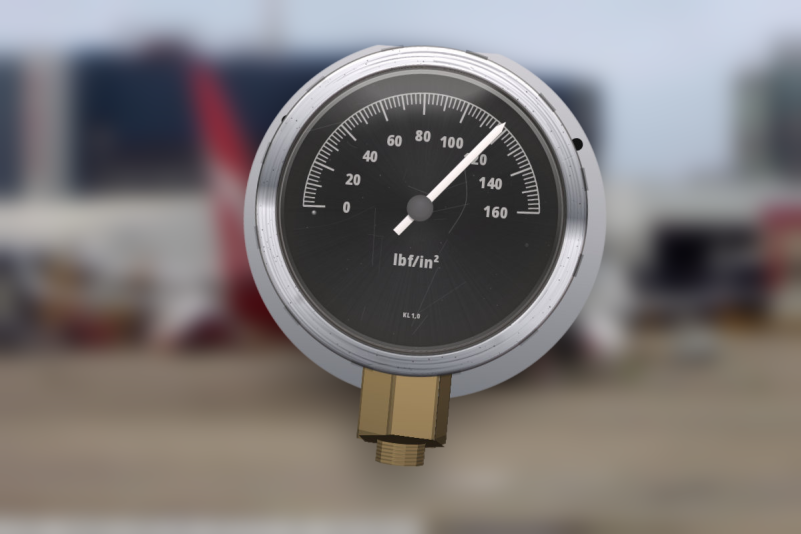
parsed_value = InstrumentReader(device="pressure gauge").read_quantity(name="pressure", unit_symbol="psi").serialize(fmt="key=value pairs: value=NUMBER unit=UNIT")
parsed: value=118 unit=psi
